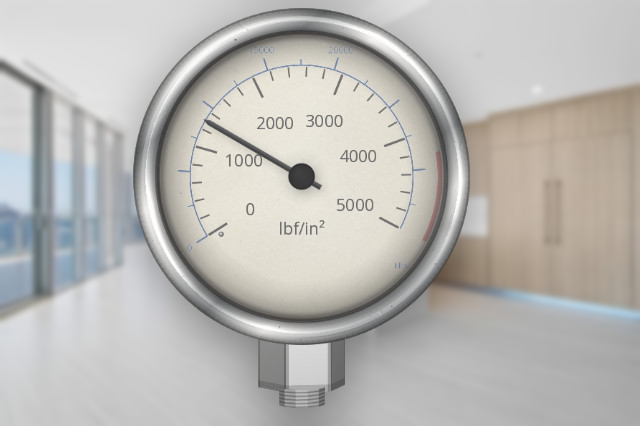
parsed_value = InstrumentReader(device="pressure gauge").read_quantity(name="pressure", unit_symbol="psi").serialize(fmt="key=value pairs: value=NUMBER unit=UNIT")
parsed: value=1300 unit=psi
